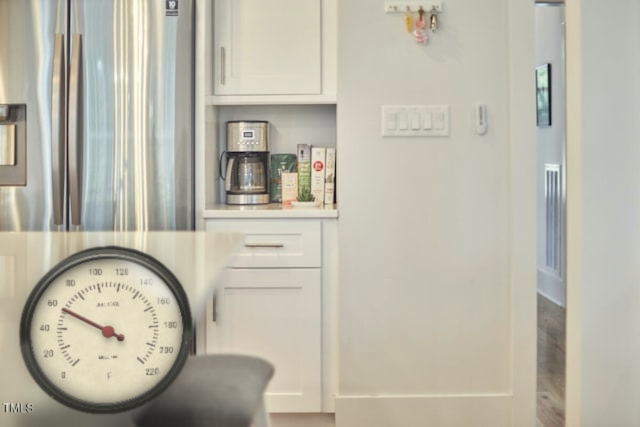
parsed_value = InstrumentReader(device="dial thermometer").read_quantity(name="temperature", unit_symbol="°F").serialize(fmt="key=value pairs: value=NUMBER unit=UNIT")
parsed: value=60 unit=°F
